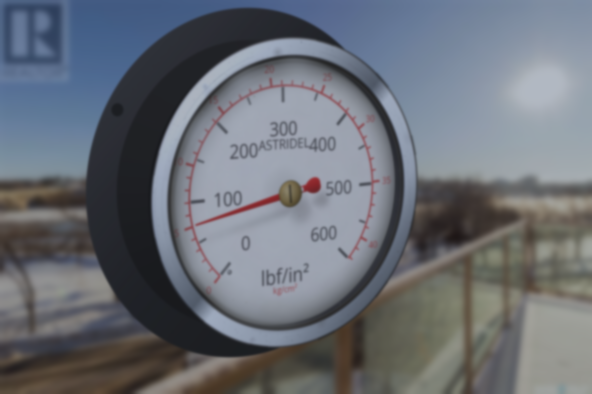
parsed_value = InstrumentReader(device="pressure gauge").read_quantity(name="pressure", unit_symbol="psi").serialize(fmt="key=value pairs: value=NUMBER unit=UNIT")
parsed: value=75 unit=psi
